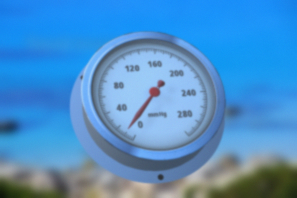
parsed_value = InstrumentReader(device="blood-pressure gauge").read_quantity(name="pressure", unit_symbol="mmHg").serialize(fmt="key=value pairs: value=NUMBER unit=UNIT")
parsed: value=10 unit=mmHg
